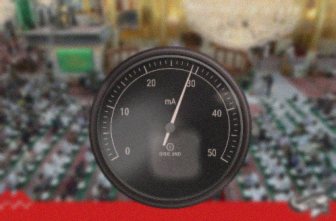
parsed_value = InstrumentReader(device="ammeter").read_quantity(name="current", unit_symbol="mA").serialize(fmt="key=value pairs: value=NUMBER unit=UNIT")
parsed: value=29 unit=mA
